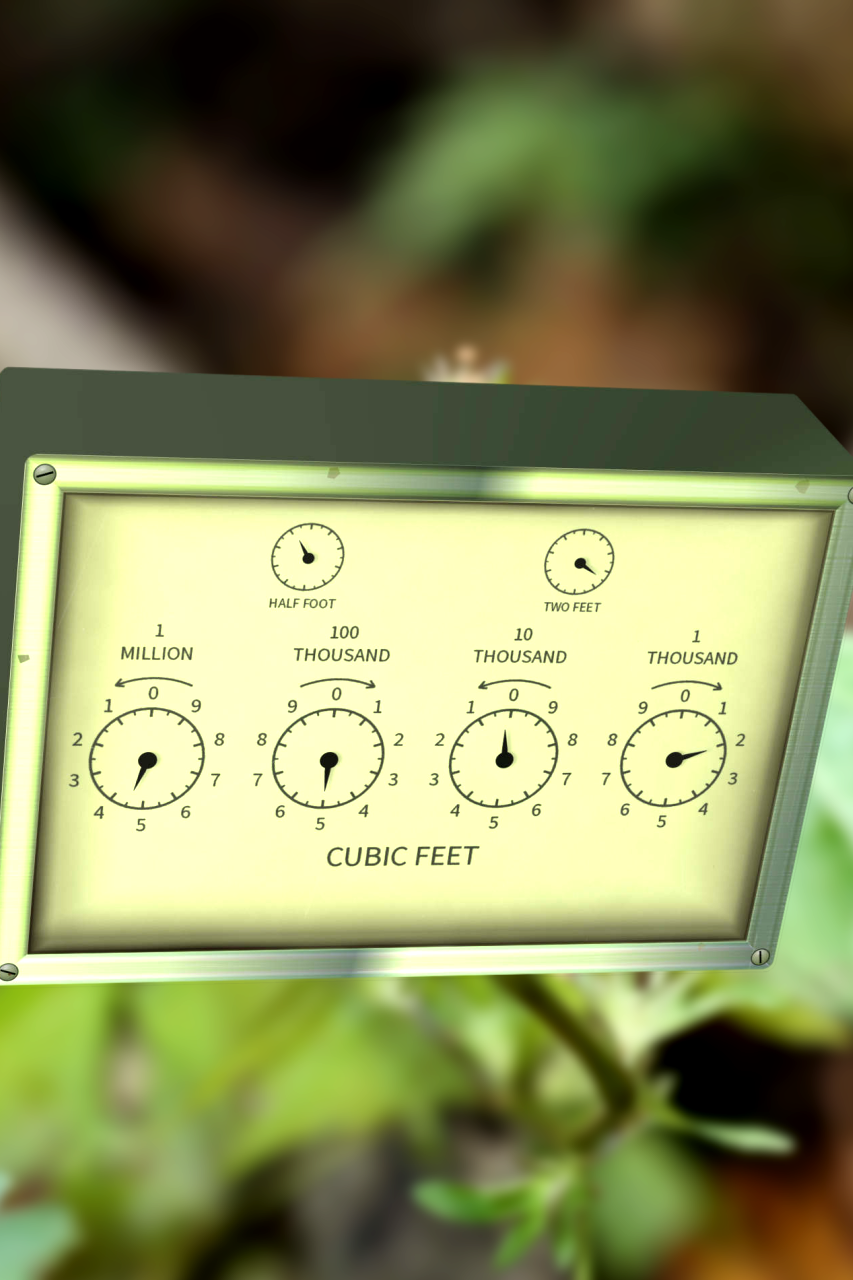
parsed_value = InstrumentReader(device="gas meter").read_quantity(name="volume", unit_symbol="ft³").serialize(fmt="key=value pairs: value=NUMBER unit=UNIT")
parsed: value=450200 unit=ft³
